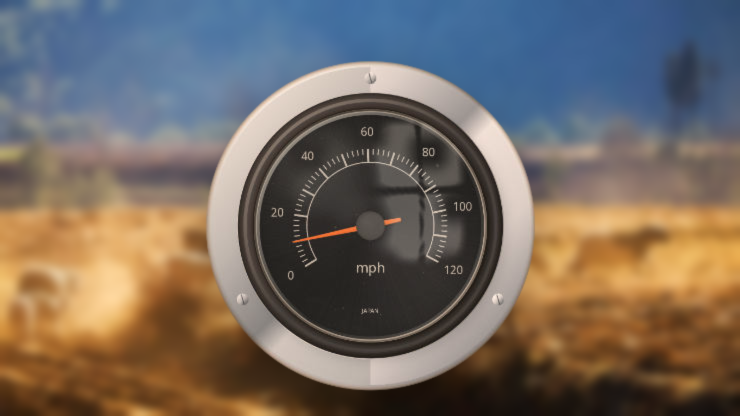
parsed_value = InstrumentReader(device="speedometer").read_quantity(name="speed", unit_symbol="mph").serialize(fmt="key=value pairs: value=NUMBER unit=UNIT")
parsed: value=10 unit=mph
